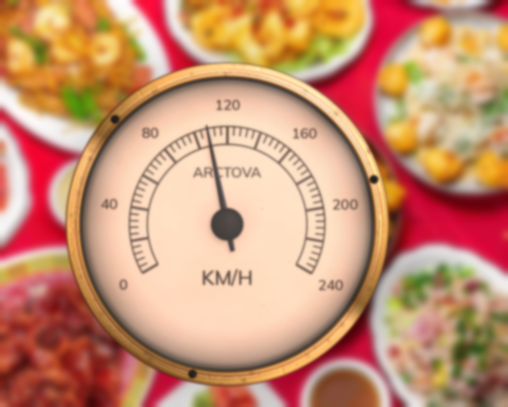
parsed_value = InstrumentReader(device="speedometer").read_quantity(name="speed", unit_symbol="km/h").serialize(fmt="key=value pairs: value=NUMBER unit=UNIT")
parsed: value=108 unit=km/h
